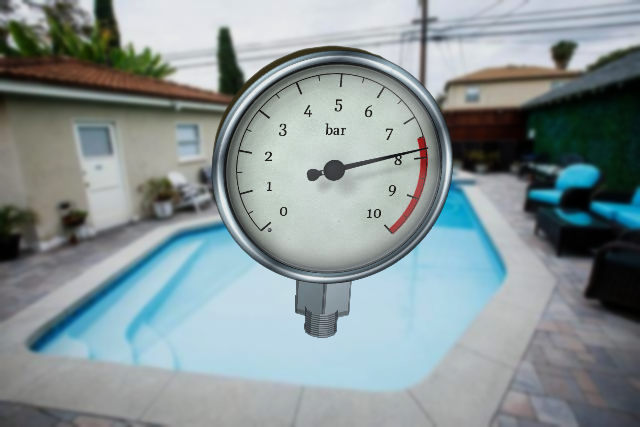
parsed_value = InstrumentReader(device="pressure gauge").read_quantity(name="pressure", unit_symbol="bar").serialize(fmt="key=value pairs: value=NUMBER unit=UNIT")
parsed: value=7.75 unit=bar
